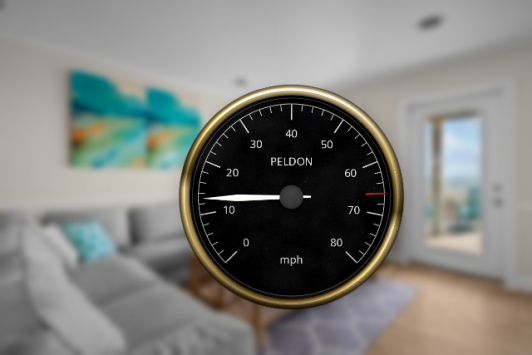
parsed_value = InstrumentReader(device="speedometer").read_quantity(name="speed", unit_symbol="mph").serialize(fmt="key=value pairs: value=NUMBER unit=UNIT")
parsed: value=13 unit=mph
